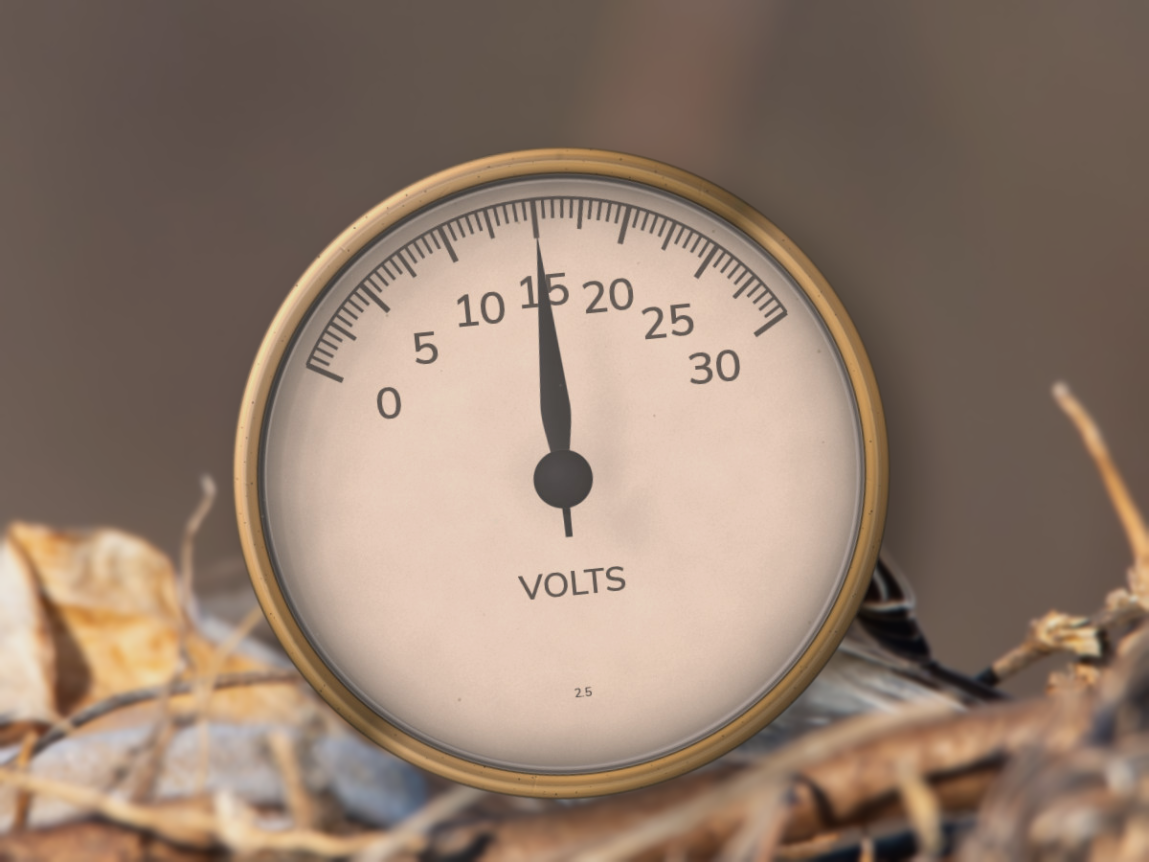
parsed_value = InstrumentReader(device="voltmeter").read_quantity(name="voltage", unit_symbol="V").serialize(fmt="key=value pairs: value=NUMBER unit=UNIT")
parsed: value=15 unit=V
